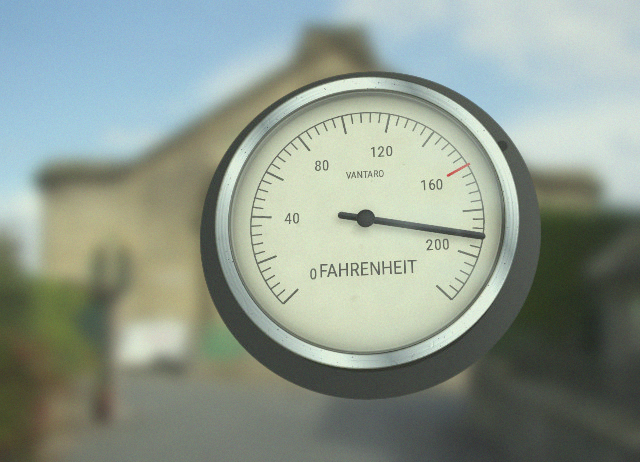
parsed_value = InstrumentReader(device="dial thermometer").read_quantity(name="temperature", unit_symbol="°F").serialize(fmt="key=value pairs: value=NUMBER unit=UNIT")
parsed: value=192 unit=°F
